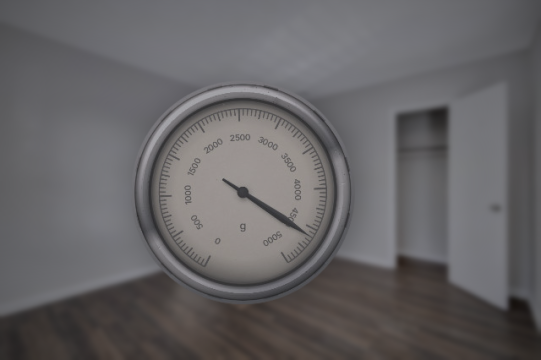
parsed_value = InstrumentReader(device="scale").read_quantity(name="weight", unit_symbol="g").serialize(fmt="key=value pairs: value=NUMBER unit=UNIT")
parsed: value=4600 unit=g
